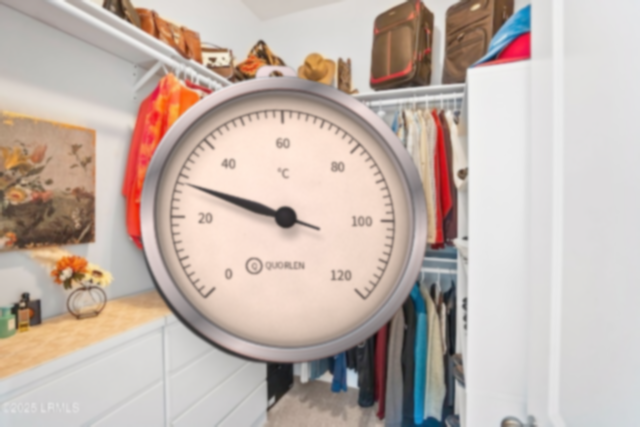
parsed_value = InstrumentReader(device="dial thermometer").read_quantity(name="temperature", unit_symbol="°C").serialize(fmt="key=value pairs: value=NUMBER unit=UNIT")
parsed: value=28 unit=°C
